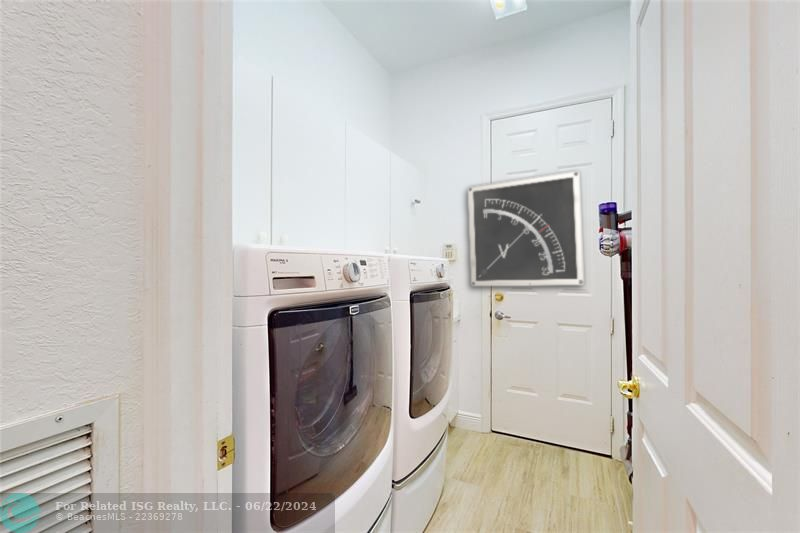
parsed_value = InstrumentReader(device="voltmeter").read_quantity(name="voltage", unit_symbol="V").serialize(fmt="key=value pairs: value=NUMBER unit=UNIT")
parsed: value=15 unit=V
